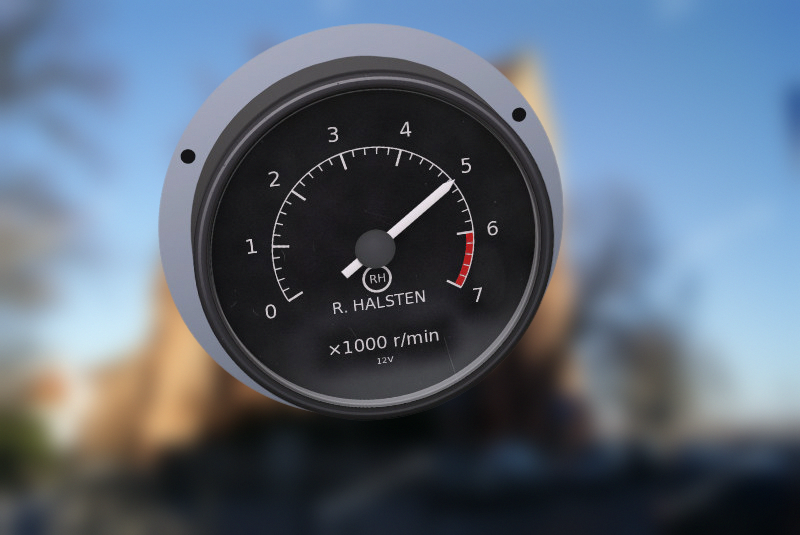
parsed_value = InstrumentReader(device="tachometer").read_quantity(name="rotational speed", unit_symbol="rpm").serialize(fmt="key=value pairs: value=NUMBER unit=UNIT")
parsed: value=5000 unit=rpm
